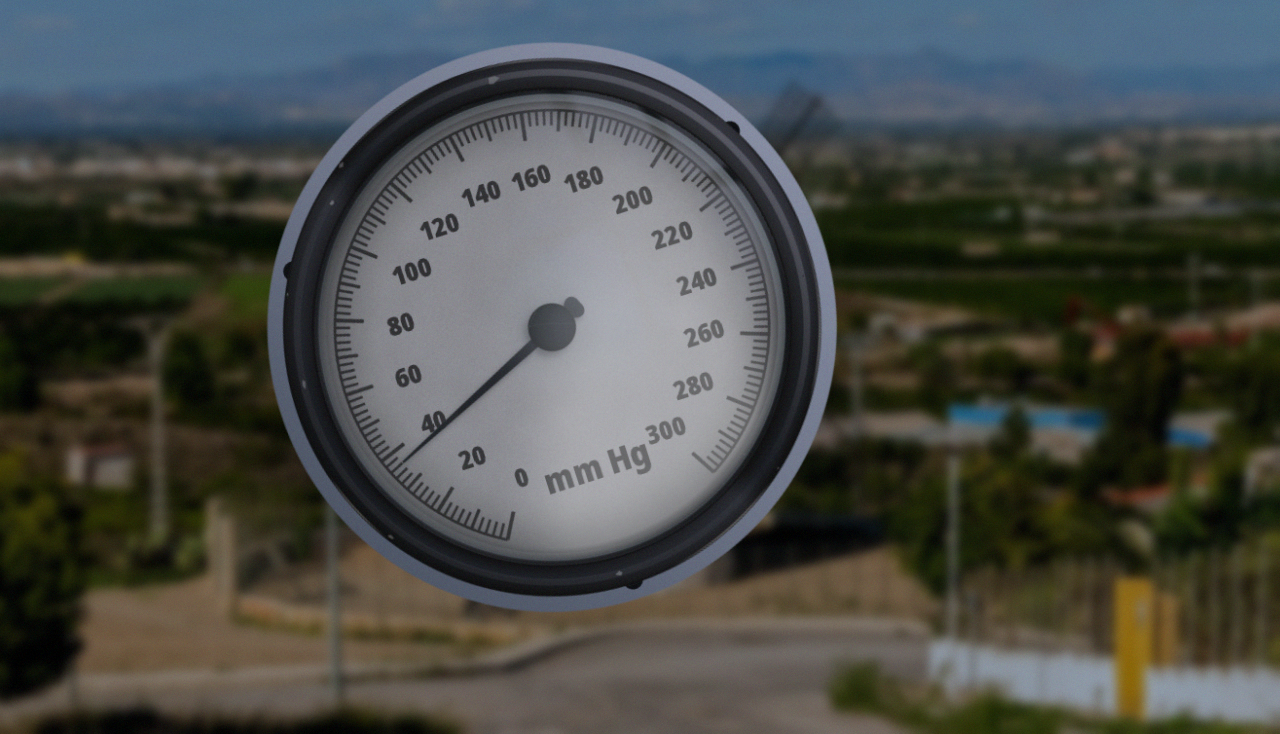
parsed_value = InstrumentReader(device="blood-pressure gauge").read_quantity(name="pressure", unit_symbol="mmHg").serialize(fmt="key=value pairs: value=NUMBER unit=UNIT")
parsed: value=36 unit=mmHg
